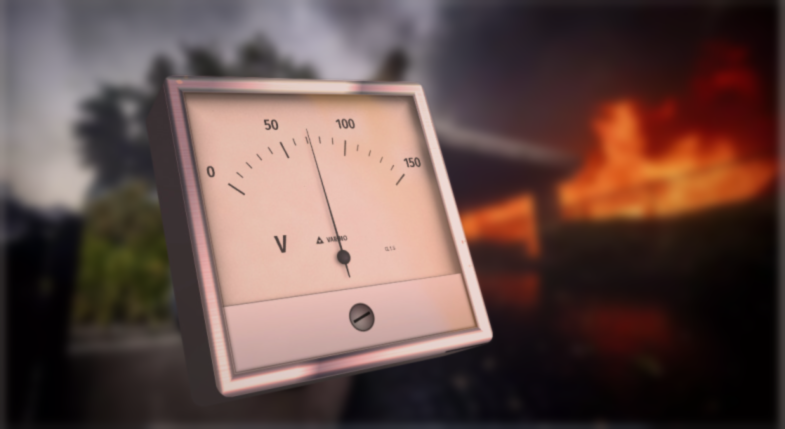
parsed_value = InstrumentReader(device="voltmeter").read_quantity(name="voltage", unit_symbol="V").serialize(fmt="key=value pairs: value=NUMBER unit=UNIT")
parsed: value=70 unit=V
